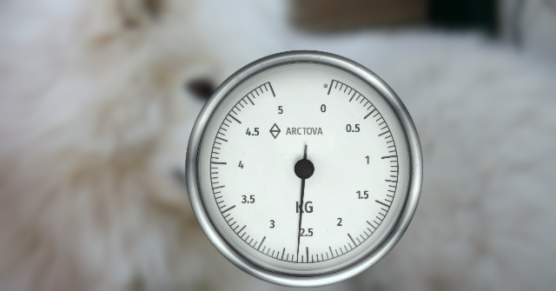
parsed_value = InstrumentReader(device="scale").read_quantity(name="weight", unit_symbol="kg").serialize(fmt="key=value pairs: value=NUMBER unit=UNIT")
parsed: value=2.6 unit=kg
